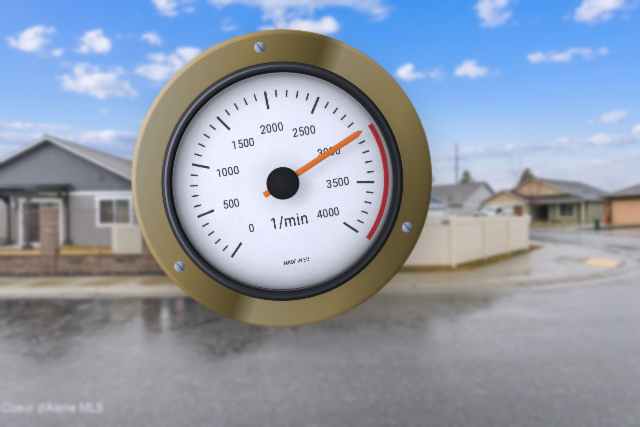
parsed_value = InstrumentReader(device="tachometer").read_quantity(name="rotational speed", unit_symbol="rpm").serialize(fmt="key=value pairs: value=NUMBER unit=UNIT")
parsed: value=3000 unit=rpm
